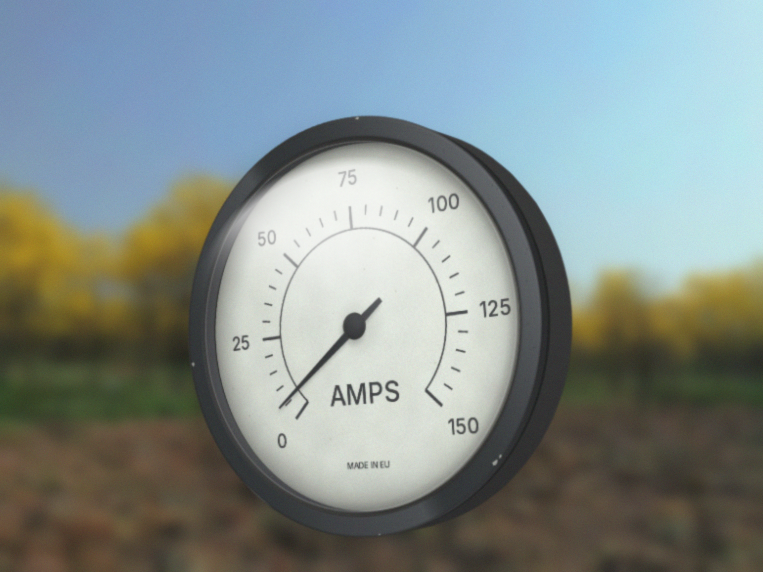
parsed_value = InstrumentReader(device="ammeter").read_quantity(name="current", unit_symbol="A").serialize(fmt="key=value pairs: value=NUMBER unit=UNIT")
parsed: value=5 unit=A
